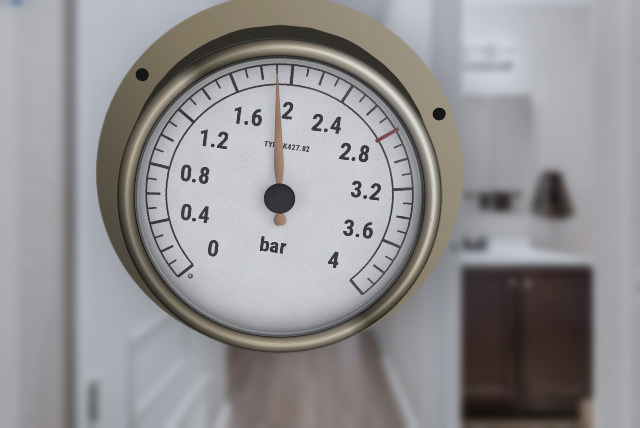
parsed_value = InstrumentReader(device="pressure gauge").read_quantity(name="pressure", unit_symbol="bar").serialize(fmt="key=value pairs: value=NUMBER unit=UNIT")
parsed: value=1.9 unit=bar
